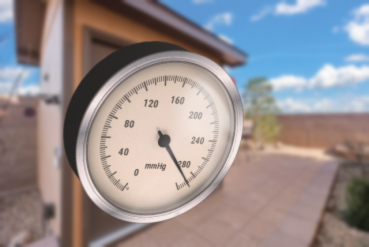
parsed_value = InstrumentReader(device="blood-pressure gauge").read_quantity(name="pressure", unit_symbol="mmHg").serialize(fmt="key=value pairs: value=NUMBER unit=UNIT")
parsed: value=290 unit=mmHg
